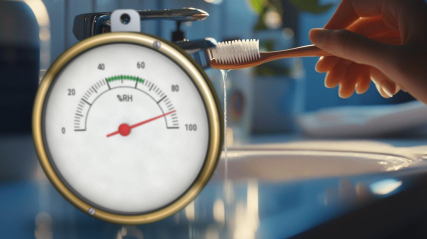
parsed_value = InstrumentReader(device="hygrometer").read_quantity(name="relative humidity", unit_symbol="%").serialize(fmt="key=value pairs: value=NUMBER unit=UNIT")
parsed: value=90 unit=%
